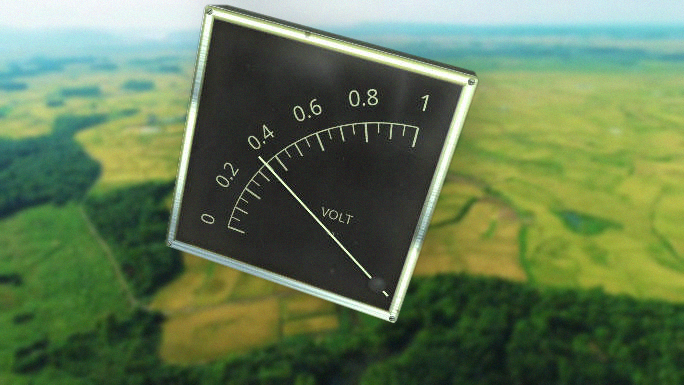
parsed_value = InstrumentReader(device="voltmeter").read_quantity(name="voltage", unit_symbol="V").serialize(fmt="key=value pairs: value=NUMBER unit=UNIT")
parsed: value=0.35 unit=V
